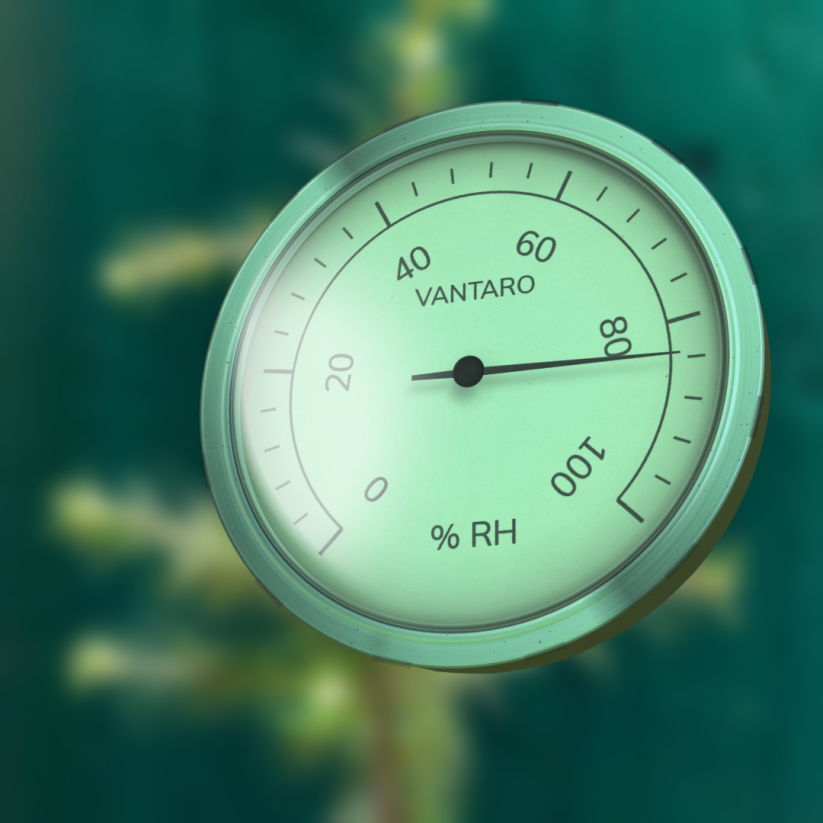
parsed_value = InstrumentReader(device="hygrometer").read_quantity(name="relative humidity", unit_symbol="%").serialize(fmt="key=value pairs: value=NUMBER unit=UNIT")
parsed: value=84 unit=%
